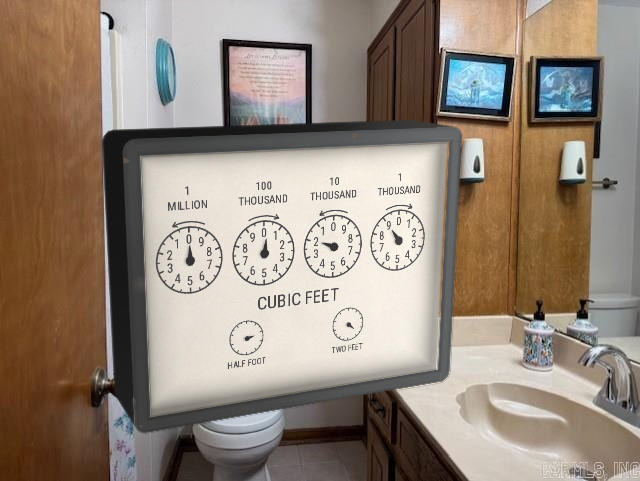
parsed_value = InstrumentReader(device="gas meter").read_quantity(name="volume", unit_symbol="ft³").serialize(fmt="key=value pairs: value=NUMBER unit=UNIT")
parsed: value=1900 unit=ft³
